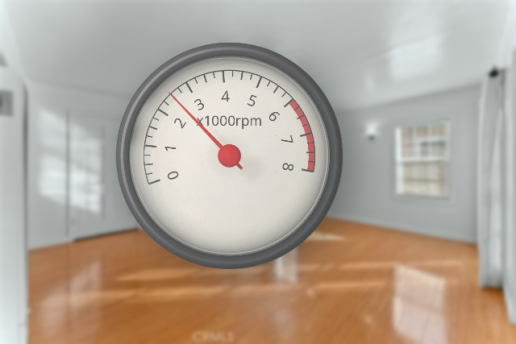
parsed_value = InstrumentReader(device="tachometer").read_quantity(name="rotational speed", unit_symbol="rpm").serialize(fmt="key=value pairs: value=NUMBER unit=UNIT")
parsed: value=2500 unit=rpm
